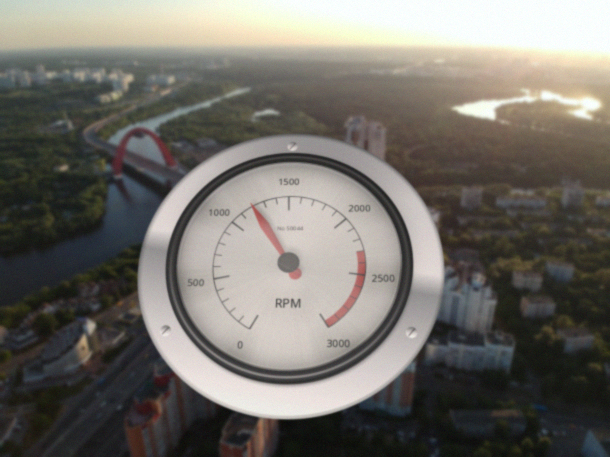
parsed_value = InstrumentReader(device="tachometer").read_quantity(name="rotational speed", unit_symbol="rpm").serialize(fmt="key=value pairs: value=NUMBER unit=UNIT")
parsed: value=1200 unit=rpm
